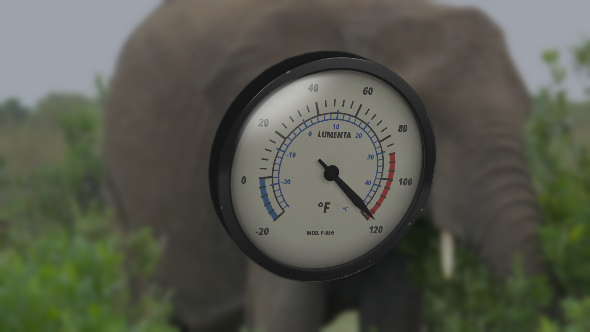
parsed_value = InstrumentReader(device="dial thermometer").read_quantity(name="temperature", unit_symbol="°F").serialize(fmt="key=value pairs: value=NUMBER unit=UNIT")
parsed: value=118 unit=°F
